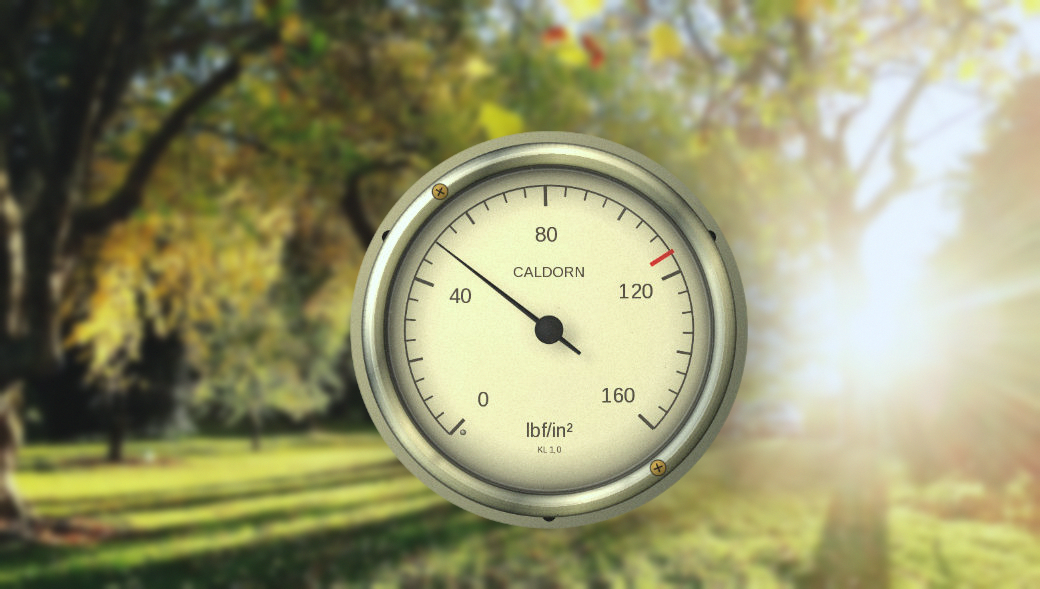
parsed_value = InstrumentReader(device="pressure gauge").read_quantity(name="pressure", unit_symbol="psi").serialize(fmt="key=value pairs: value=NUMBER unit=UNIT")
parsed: value=50 unit=psi
